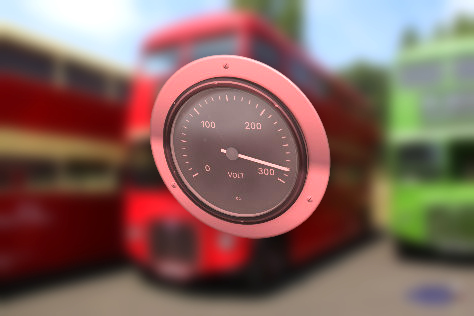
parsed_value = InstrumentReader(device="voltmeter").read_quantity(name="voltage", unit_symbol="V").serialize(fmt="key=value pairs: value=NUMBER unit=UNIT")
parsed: value=280 unit=V
